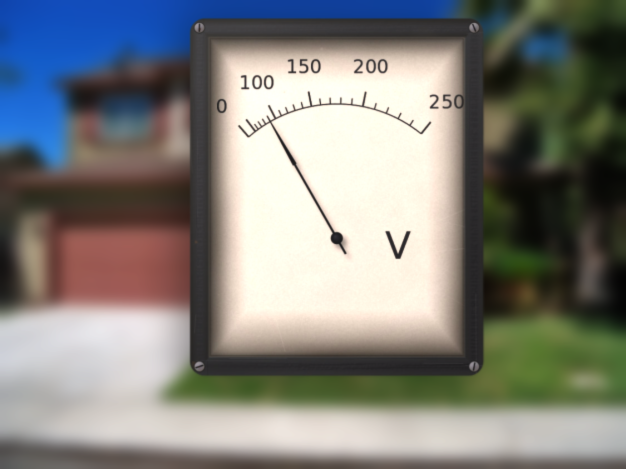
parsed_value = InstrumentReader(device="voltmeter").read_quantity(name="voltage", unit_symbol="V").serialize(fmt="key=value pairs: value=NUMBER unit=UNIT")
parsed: value=90 unit=V
